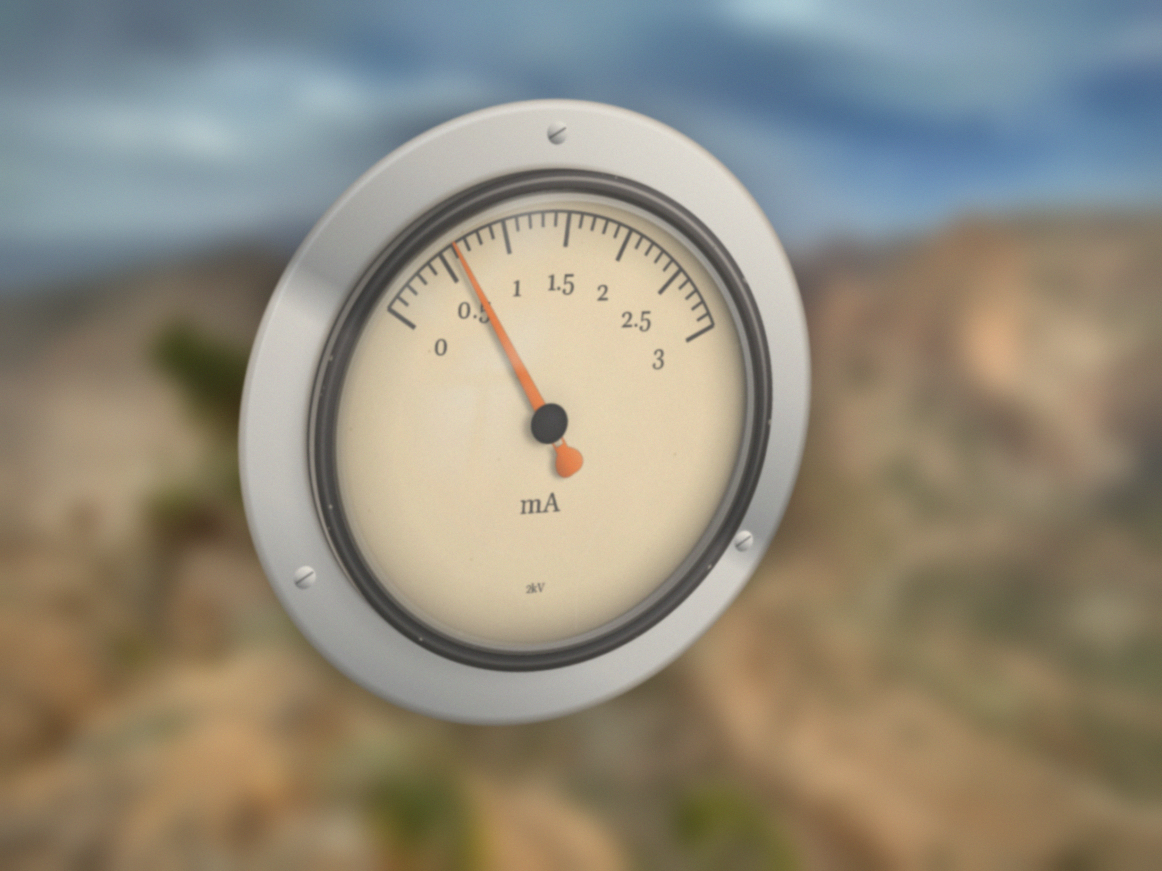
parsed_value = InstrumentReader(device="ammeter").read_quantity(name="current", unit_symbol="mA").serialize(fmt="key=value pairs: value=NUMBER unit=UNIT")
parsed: value=0.6 unit=mA
